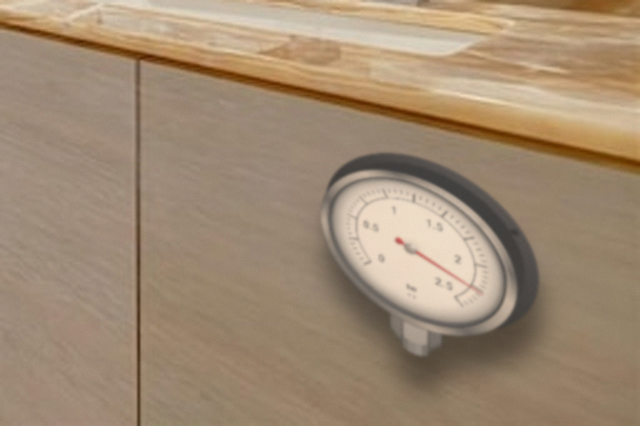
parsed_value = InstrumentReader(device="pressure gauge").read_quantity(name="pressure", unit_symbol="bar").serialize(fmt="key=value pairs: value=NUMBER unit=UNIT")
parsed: value=2.25 unit=bar
